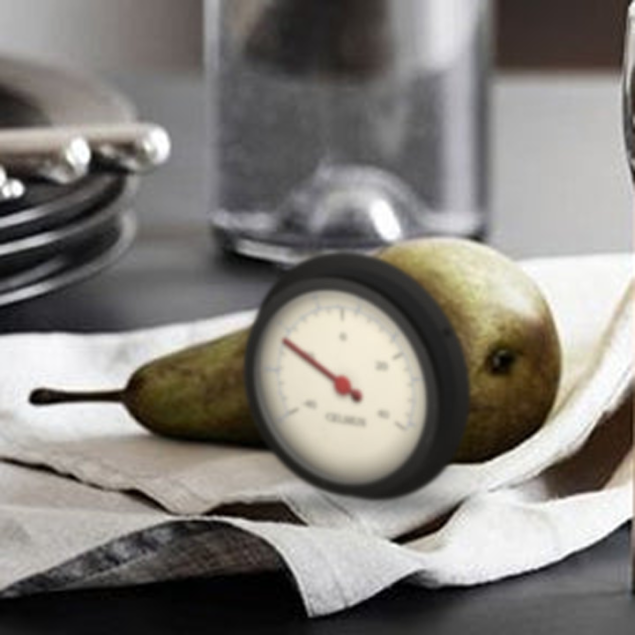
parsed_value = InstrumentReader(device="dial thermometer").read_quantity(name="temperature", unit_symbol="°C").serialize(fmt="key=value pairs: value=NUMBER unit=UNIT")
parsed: value=-20 unit=°C
